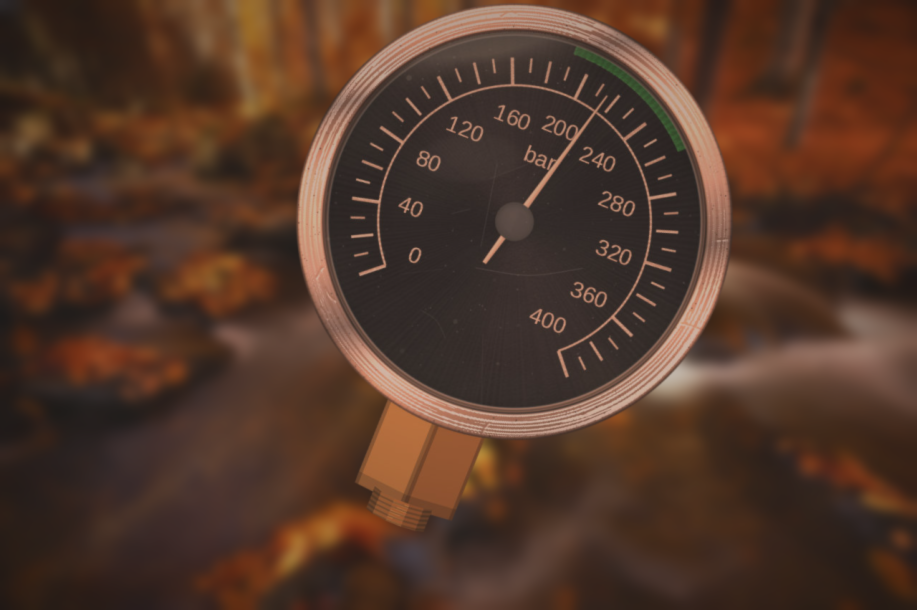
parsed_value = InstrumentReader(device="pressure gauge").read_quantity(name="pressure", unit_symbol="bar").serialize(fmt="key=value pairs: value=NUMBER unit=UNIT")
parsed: value=215 unit=bar
